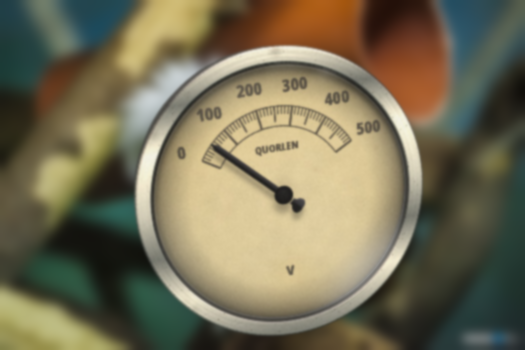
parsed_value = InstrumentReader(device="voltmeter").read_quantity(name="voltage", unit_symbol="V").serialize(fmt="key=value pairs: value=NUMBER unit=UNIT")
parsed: value=50 unit=V
